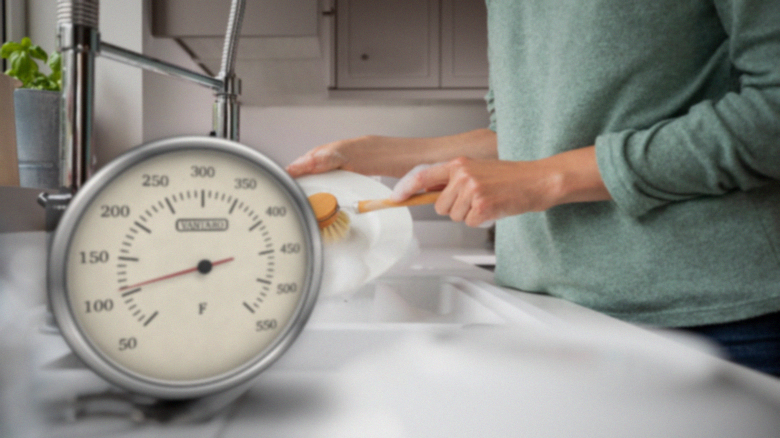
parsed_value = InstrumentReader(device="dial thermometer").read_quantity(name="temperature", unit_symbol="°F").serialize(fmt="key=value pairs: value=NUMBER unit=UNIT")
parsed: value=110 unit=°F
